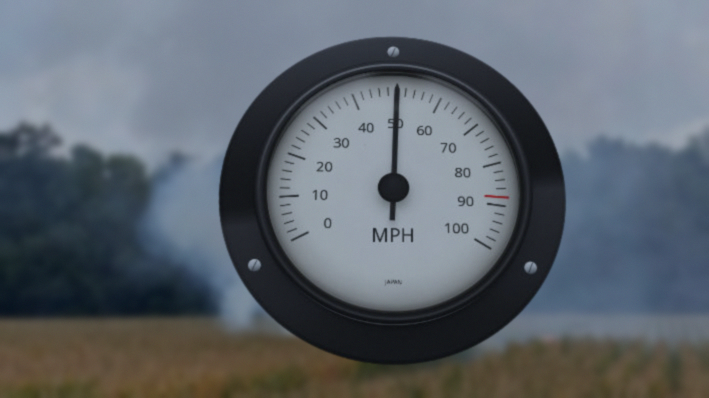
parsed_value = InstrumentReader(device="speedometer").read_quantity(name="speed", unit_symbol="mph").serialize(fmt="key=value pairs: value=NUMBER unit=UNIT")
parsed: value=50 unit=mph
